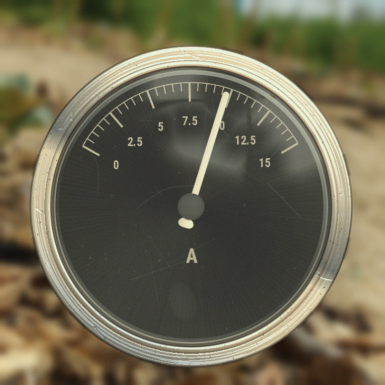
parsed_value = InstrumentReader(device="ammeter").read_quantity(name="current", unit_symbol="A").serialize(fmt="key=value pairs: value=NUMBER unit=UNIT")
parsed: value=9.75 unit=A
